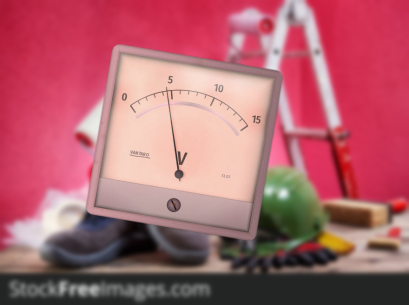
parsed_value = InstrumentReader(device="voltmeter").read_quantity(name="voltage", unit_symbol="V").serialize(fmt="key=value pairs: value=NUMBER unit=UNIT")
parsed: value=4.5 unit=V
